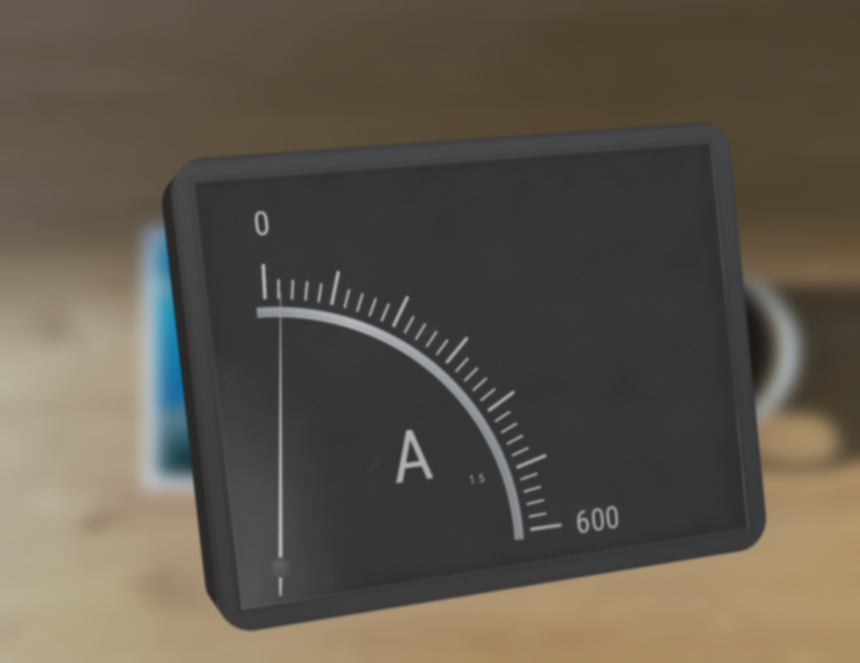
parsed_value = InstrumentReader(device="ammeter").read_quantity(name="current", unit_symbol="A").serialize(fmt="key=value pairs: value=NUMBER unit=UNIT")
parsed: value=20 unit=A
